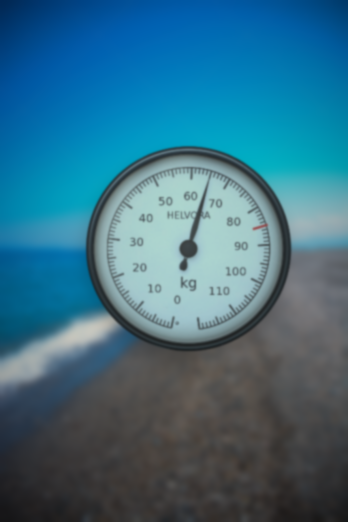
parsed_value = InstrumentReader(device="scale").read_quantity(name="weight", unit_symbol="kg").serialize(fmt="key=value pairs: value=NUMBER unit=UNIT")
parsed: value=65 unit=kg
